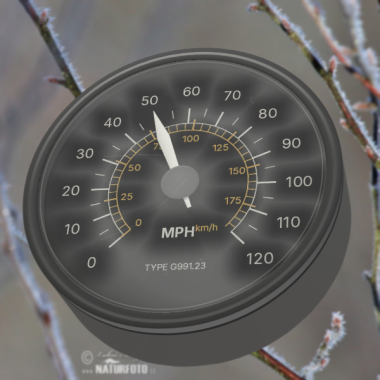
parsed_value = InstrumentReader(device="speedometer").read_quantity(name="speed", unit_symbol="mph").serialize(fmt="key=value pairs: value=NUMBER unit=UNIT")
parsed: value=50 unit=mph
